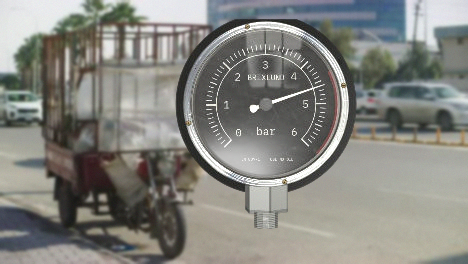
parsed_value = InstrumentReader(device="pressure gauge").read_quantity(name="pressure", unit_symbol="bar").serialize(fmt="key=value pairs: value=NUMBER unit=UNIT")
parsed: value=4.6 unit=bar
